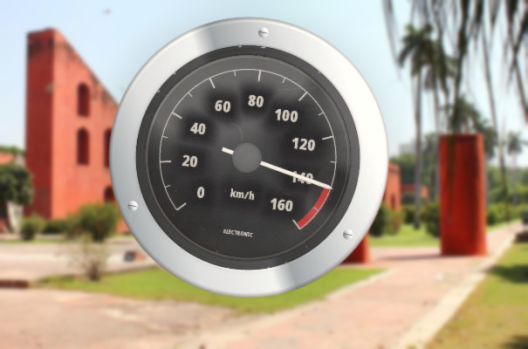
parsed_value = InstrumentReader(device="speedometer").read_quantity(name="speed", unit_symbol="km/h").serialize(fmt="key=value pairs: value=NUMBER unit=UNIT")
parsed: value=140 unit=km/h
